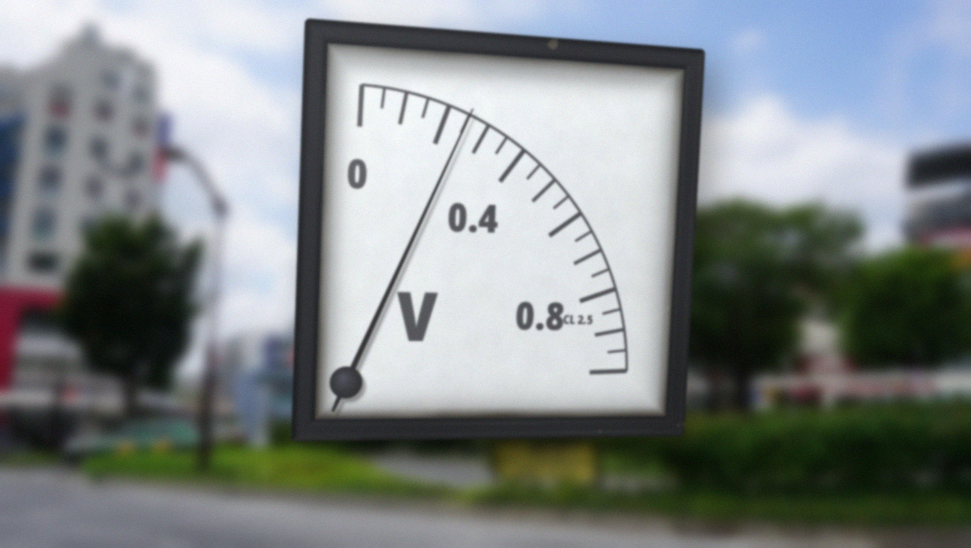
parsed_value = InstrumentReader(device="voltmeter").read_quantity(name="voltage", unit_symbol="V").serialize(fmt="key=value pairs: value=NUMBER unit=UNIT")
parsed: value=0.25 unit=V
